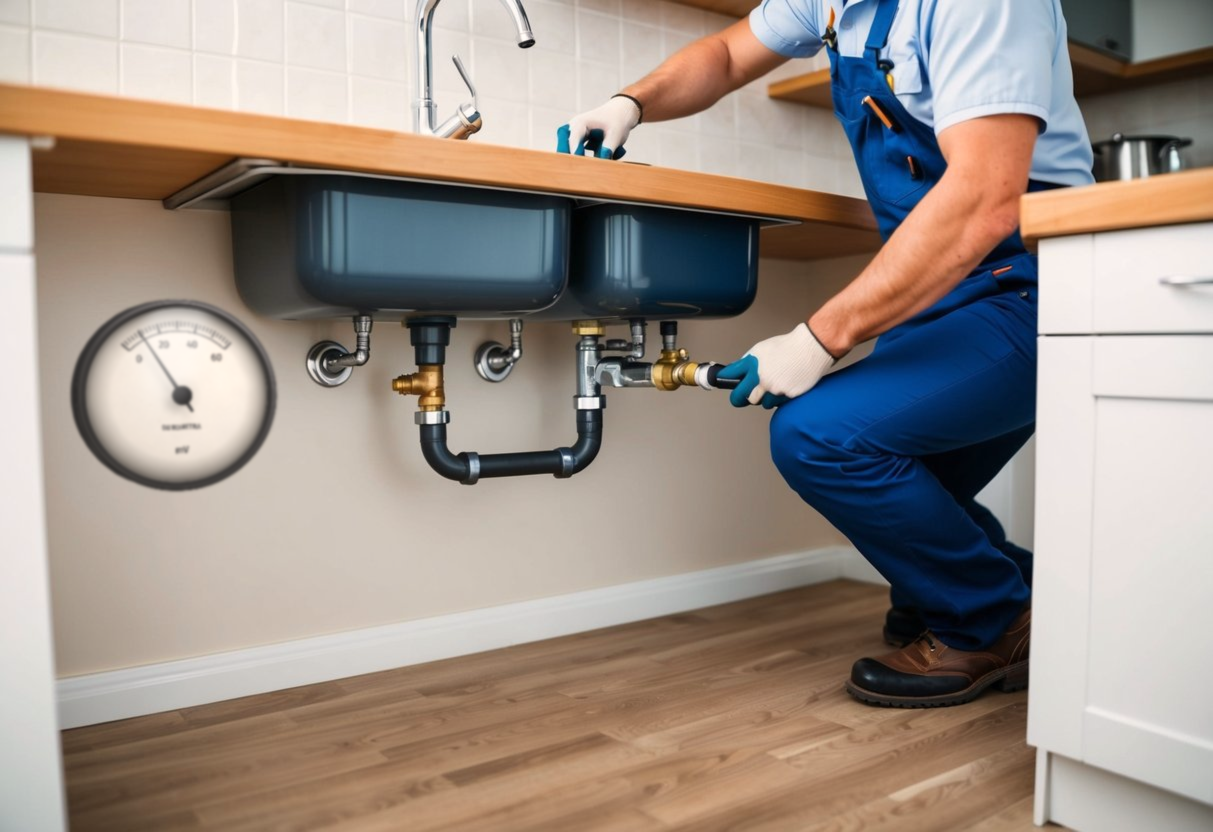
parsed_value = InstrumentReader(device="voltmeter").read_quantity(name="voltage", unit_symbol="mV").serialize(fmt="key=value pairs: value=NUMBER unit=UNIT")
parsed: value=10 unit=mV
